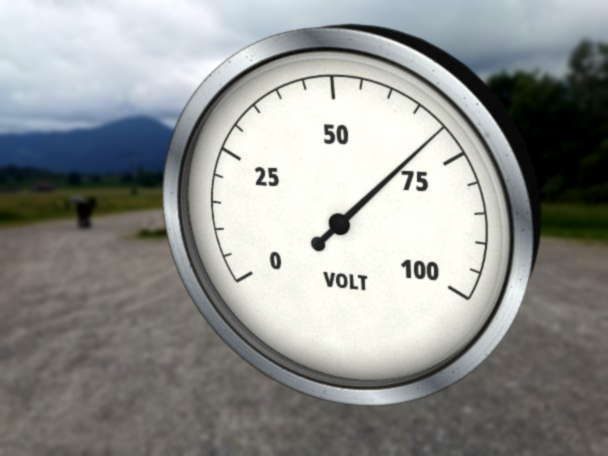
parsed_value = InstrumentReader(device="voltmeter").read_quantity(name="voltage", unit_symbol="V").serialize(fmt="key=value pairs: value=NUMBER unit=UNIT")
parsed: value=70 unit=V
